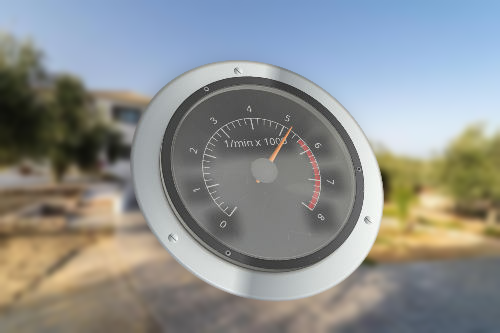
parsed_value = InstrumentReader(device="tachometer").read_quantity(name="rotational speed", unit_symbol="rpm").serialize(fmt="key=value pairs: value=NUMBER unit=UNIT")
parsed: value=5200 unit=rpm
